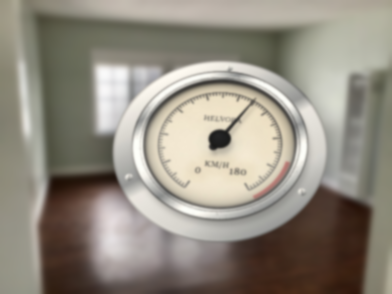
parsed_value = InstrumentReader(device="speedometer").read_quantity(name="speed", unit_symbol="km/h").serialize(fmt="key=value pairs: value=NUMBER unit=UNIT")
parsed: value=110 unit=km/h
